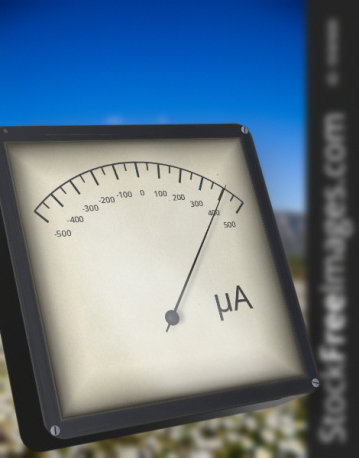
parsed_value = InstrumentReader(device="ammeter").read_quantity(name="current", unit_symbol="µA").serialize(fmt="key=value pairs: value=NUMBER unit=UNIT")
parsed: value=400 unit=µA
